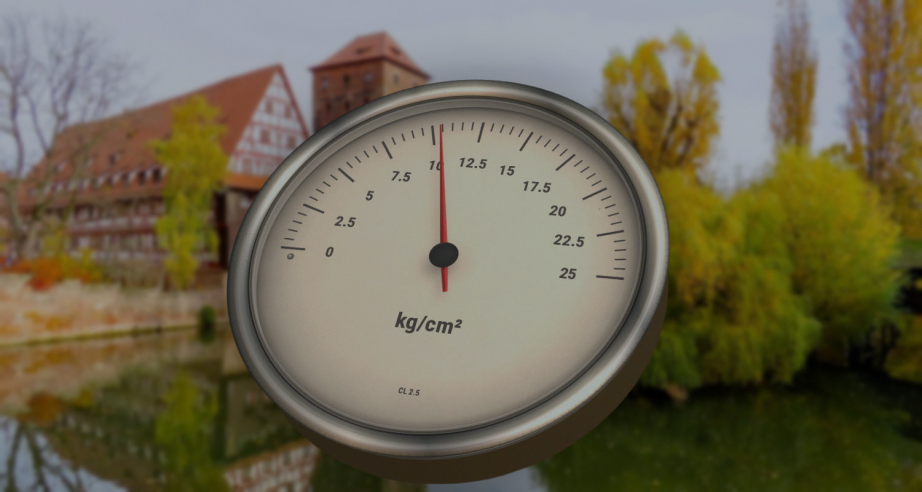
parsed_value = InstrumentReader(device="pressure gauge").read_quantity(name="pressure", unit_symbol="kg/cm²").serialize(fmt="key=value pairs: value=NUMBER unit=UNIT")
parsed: value=10.5 unit=kg/cm²
